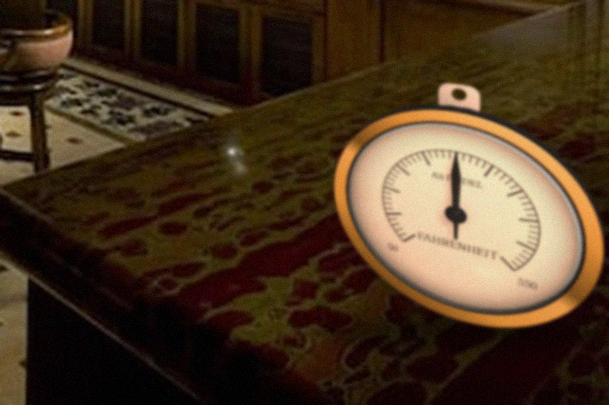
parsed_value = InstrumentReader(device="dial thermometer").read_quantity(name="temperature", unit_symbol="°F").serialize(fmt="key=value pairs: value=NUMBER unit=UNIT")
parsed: value=300 unit=°F
